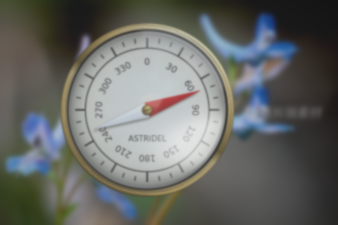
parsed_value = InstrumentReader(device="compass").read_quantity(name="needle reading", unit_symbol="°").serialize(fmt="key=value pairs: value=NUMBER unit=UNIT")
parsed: value=70 unit=°
